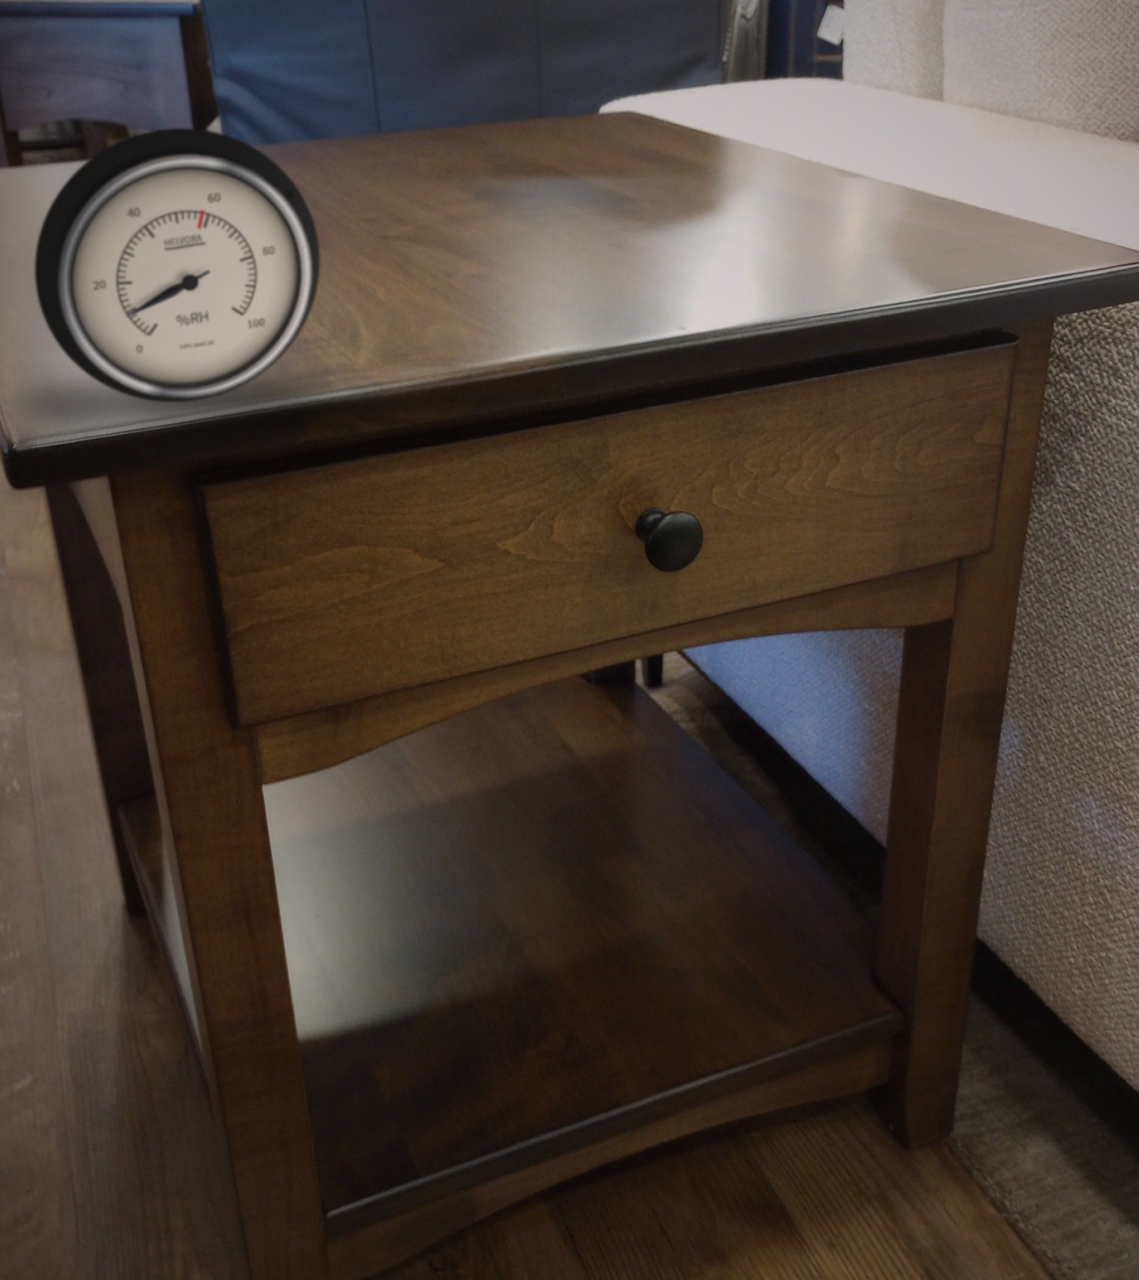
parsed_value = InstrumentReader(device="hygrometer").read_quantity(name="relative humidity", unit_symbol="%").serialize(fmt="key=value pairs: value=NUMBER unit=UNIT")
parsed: value=10 unit=%
